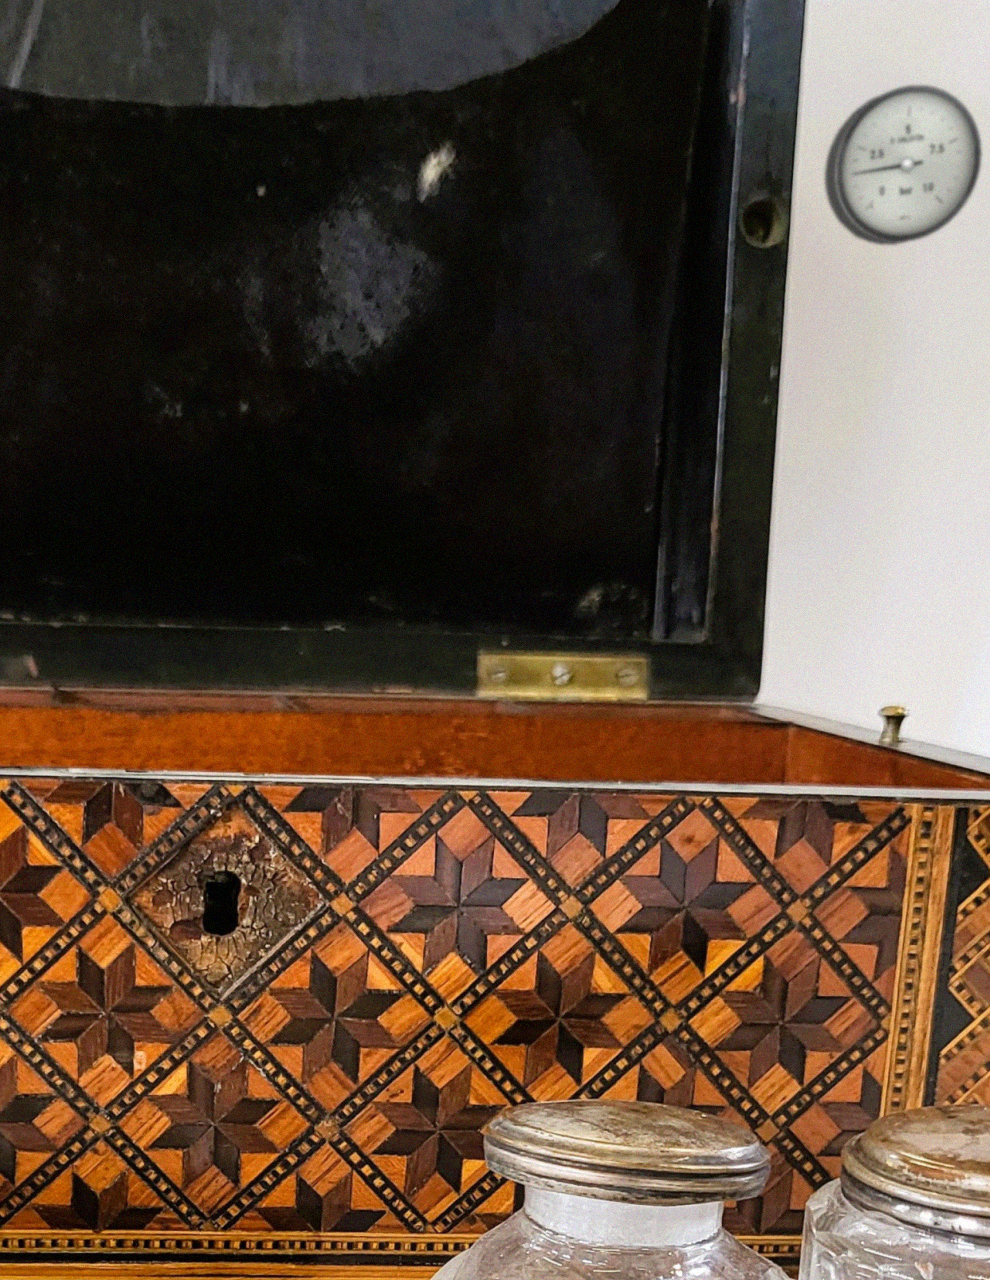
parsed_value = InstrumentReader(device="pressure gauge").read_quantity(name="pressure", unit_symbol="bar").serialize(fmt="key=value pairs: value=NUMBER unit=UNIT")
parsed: value=1.5 unit=bar
